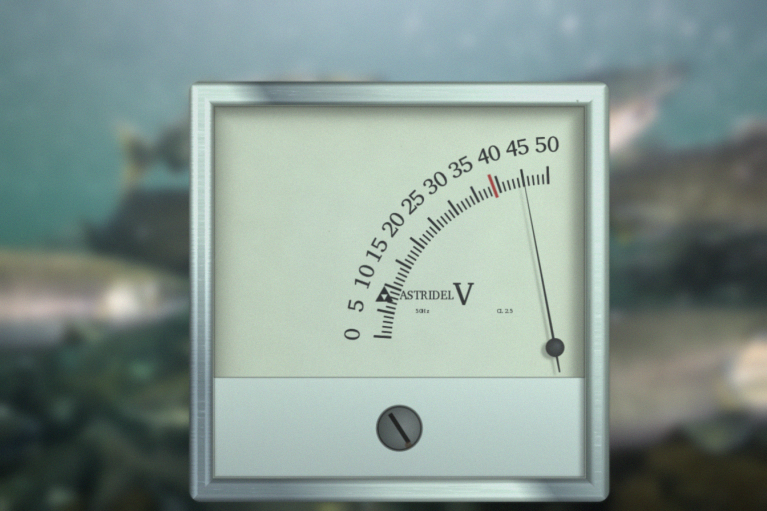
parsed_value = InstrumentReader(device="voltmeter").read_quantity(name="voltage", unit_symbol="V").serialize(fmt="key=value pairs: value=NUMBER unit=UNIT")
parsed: value=45 unit=V
